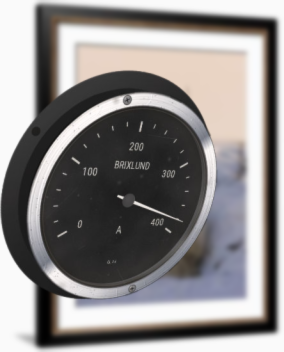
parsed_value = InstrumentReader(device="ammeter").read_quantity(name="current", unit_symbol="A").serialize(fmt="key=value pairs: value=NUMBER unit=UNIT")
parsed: value=380 unit=A
